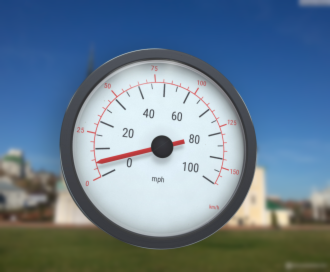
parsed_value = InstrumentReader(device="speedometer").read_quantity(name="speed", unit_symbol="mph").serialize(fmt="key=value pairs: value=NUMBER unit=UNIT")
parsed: value=5 unit=mph
